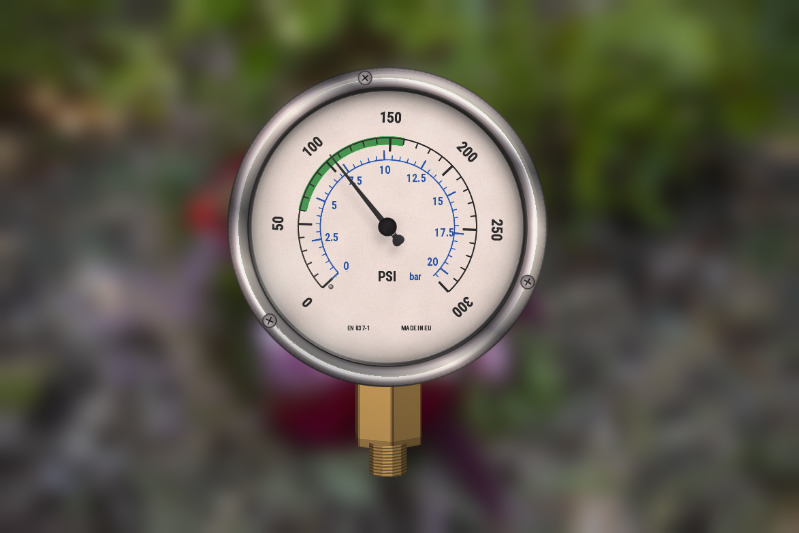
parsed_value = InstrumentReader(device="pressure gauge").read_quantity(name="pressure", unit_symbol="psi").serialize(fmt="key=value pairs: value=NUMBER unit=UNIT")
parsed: value=105 unit=psi
